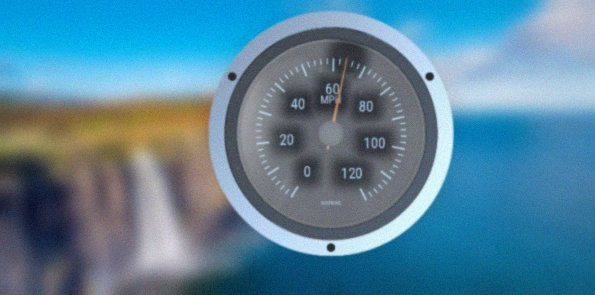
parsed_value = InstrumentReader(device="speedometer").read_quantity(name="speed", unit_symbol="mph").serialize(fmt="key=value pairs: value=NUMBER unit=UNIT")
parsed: value=64 unit=mph
